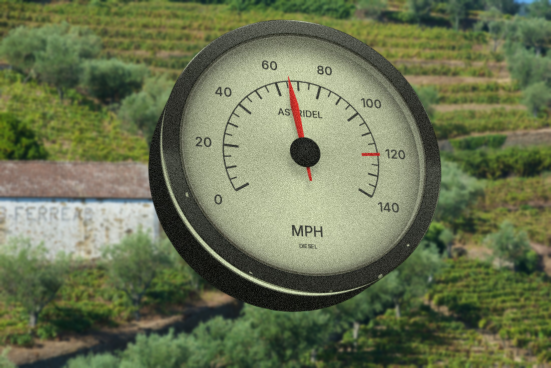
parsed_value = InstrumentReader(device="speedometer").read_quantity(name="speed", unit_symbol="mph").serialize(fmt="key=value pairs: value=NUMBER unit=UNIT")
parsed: value=65 unit=mph
